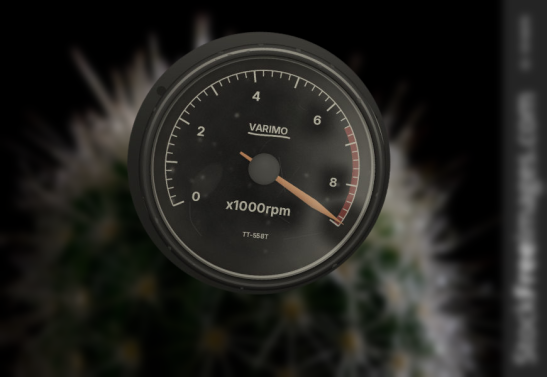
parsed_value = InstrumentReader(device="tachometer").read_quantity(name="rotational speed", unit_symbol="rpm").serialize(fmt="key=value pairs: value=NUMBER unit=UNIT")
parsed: value=8900 unit=rpm
